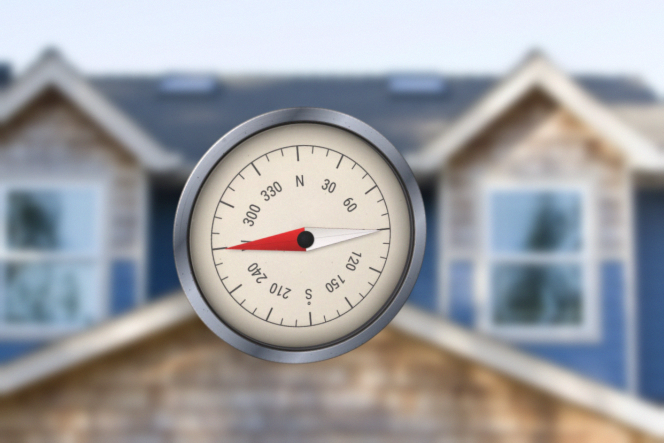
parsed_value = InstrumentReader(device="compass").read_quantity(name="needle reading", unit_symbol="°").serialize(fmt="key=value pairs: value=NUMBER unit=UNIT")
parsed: value=270 unit=°
